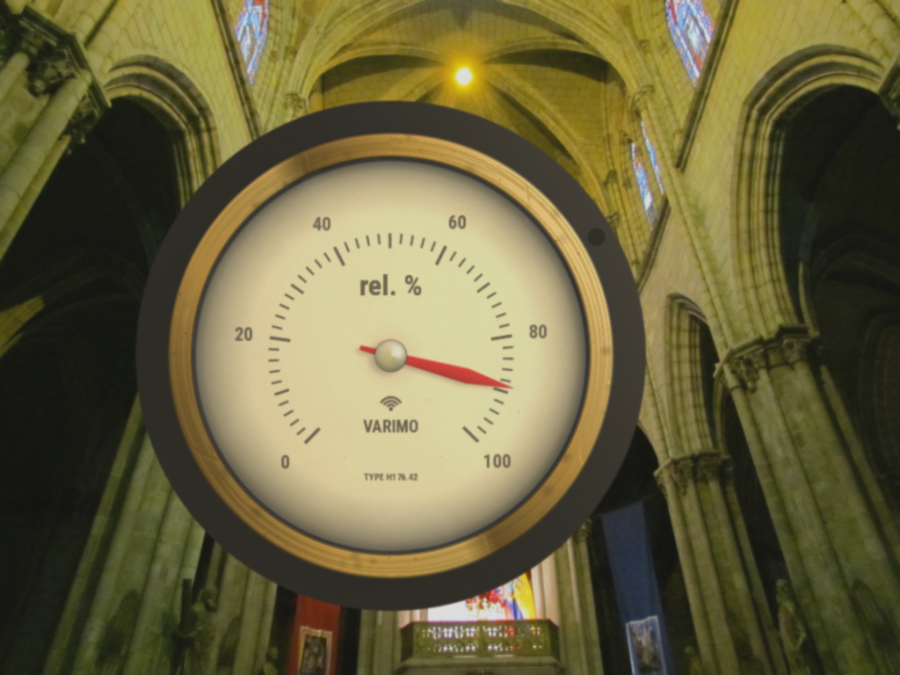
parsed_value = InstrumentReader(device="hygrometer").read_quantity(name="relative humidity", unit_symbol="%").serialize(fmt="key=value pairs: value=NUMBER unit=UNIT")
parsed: value=89 unit=%
